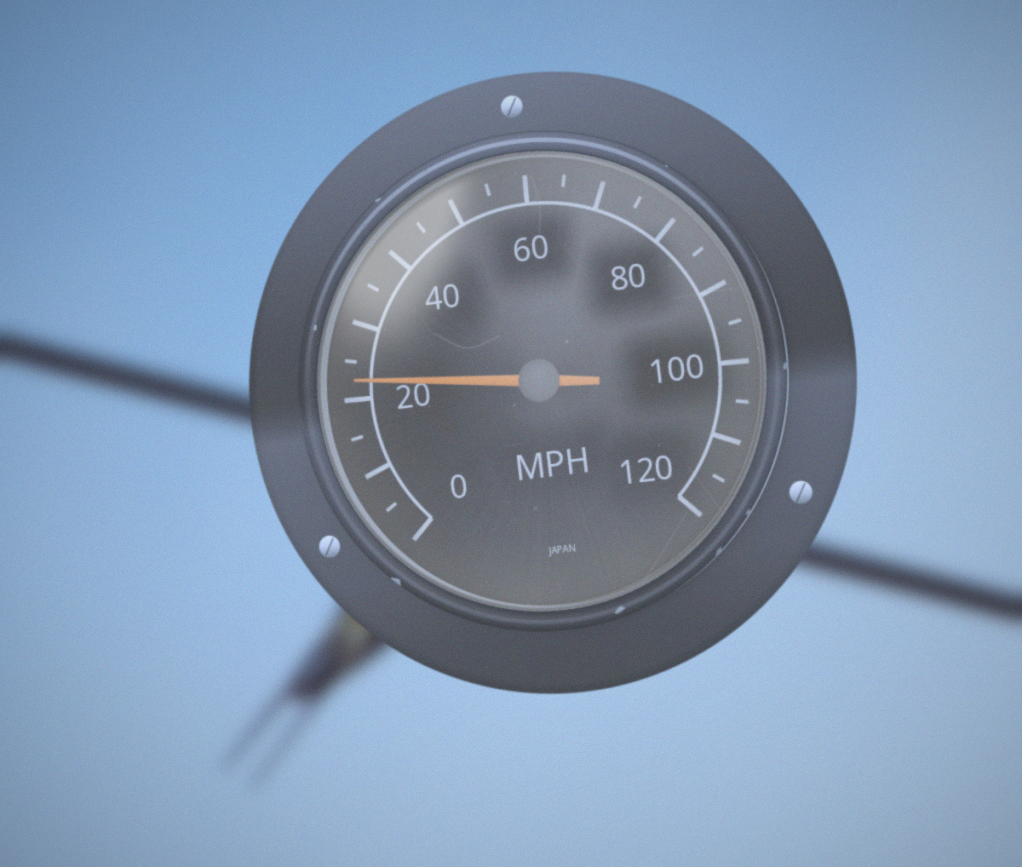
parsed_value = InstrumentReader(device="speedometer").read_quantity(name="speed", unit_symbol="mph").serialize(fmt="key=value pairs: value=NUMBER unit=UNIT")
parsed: value=22.5 unit=mph
